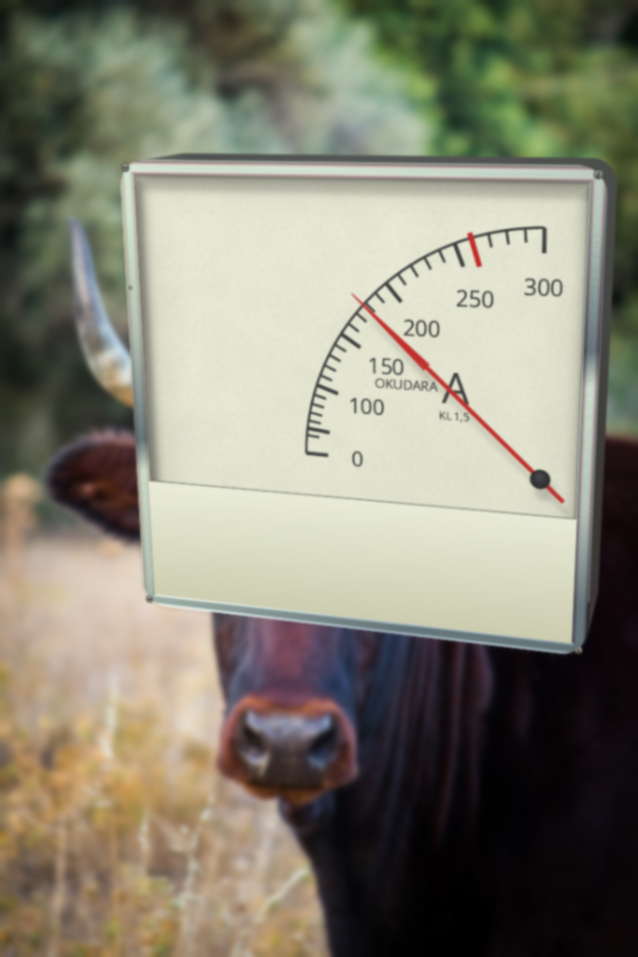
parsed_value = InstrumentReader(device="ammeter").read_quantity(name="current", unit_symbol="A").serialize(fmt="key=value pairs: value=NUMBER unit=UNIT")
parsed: value=180 unit=A
